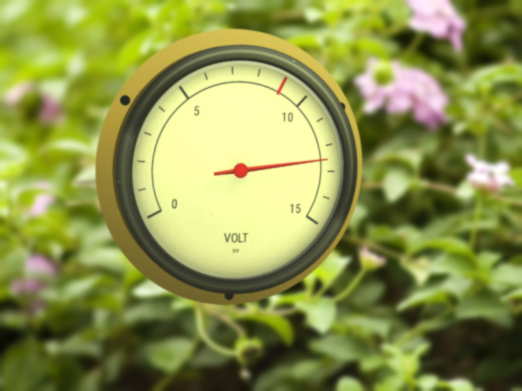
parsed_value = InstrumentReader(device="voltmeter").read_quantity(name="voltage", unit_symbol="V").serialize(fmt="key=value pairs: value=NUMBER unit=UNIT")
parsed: value=12.5 unit=V
